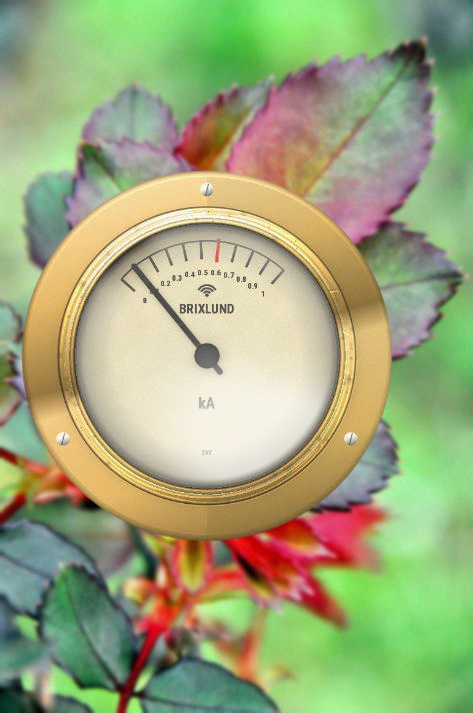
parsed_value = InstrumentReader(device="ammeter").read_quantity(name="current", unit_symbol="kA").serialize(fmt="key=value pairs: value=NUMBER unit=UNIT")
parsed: value=0.1 unit=kA
